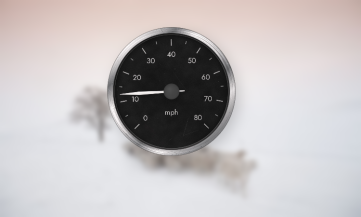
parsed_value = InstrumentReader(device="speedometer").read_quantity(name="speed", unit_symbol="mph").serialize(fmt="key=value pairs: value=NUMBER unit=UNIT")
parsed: value=12.5 unit=mph
